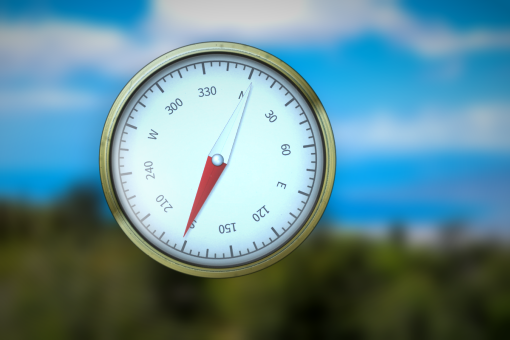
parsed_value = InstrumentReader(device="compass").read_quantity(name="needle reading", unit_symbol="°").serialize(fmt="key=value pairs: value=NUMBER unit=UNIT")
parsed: value=182.5 unit=°
